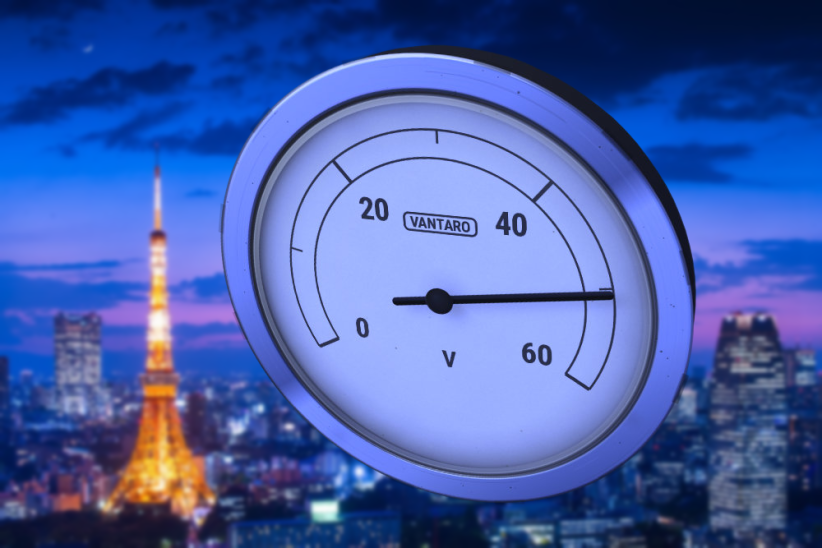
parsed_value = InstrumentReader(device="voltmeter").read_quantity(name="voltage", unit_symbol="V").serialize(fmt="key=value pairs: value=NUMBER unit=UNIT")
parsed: value=50 unit=V
